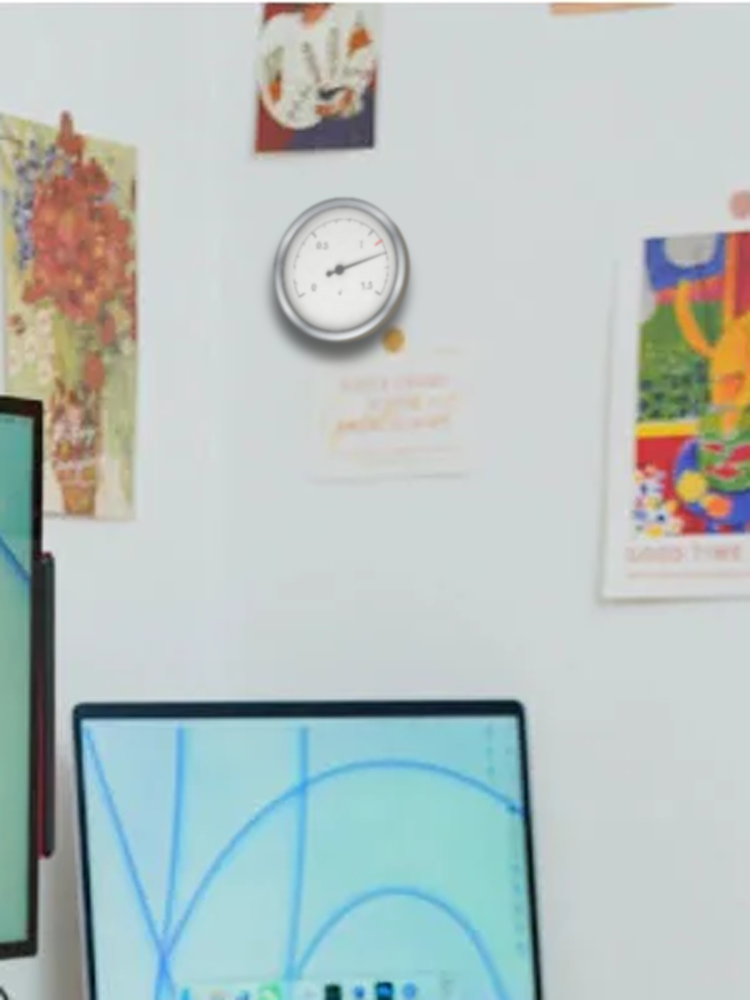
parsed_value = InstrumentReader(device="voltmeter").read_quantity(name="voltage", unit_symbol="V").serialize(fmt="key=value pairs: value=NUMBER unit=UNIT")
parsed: value=1.2 unit=V
